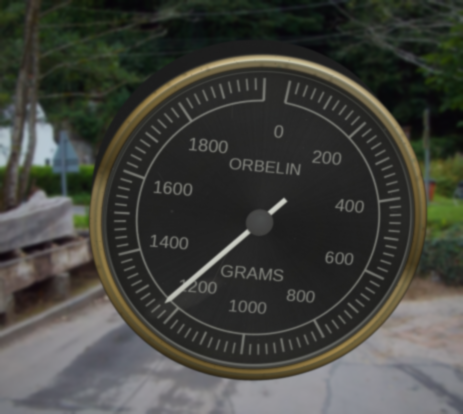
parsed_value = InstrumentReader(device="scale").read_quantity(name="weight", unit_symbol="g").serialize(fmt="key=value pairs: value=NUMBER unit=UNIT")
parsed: value=1240 unit=g
